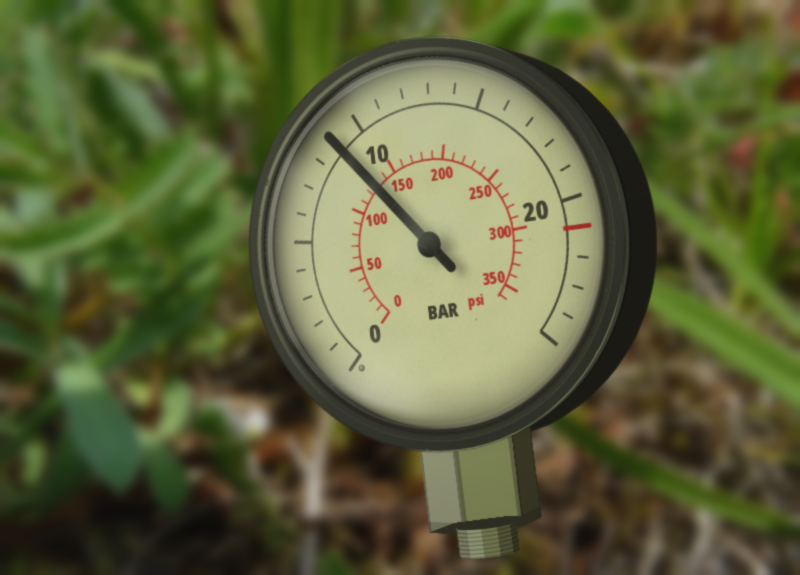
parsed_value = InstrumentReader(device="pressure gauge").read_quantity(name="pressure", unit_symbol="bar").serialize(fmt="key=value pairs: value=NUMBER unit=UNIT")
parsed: value=9 unit=bar
